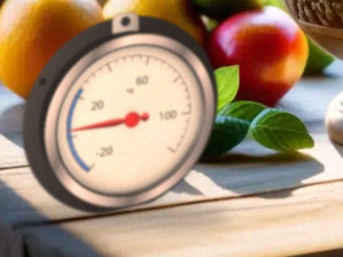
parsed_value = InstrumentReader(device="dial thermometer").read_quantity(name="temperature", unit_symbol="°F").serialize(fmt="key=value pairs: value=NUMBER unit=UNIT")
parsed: value=4 unit=°F
